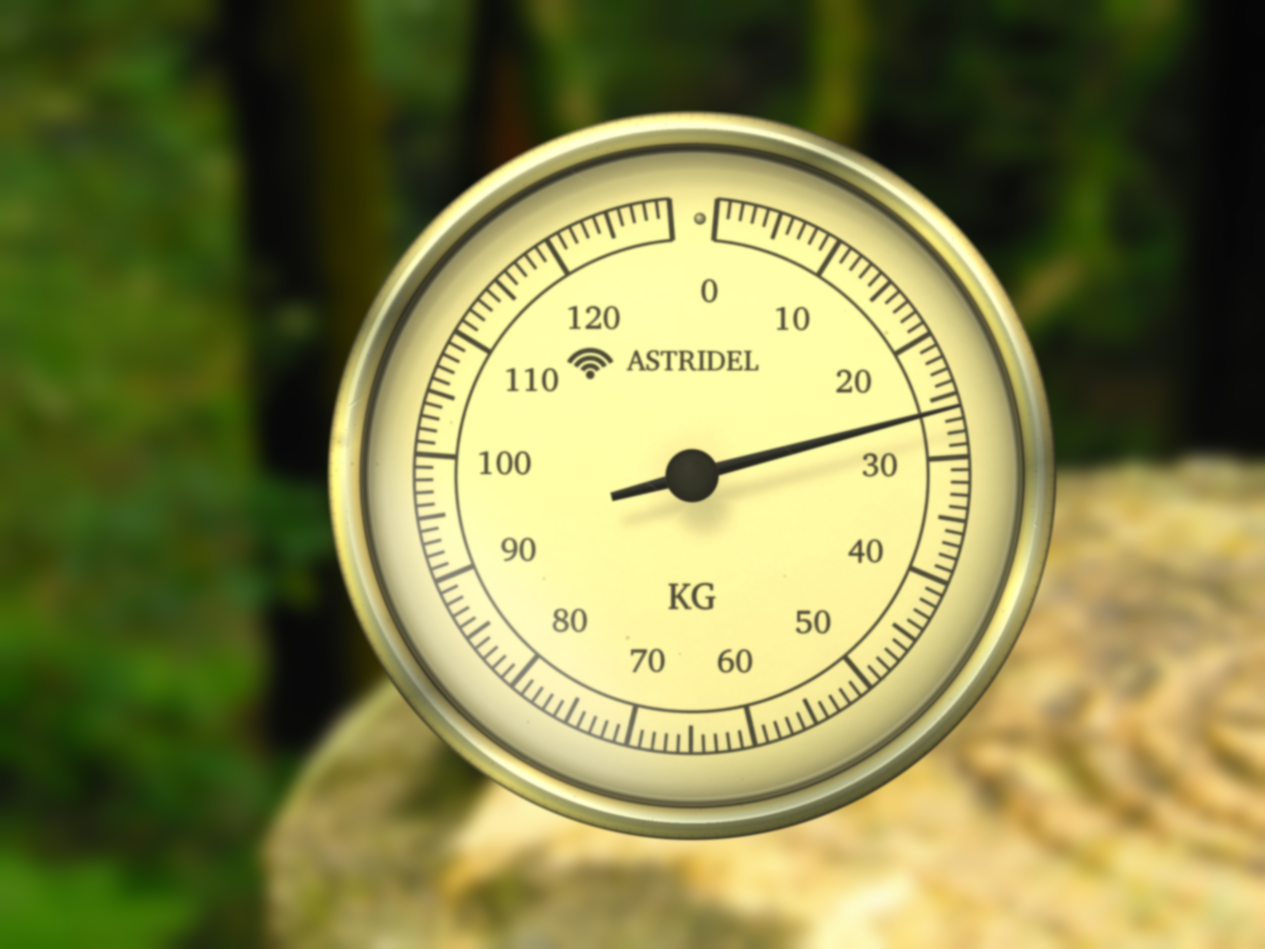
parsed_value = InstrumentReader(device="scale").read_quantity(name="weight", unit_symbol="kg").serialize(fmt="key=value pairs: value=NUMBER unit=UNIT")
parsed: value=26 unit=kg
